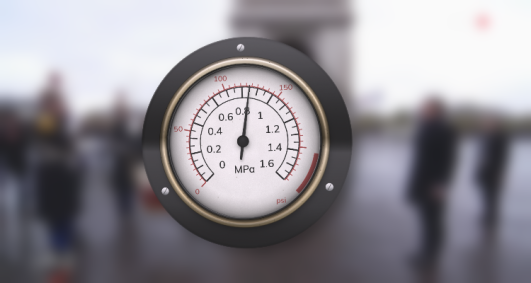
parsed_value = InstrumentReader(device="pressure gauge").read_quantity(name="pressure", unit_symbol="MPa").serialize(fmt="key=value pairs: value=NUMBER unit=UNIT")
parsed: value=0.85 unit=MPa
